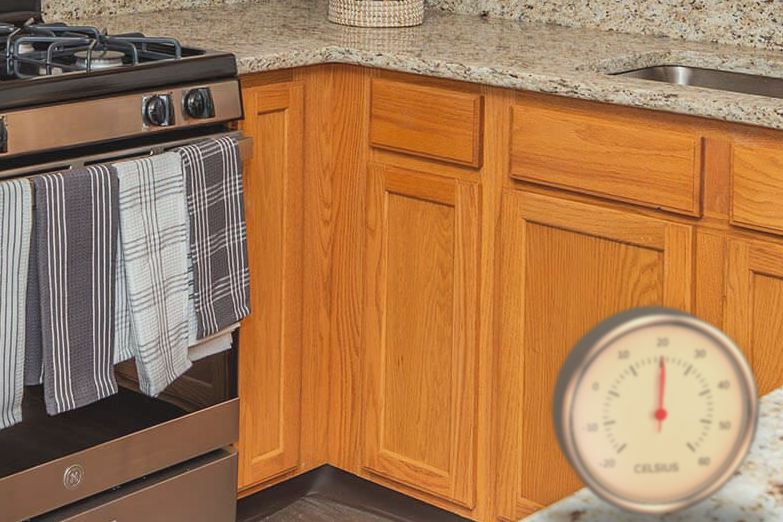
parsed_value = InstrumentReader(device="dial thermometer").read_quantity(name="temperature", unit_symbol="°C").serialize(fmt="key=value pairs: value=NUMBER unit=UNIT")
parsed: value=20 unit=°C
